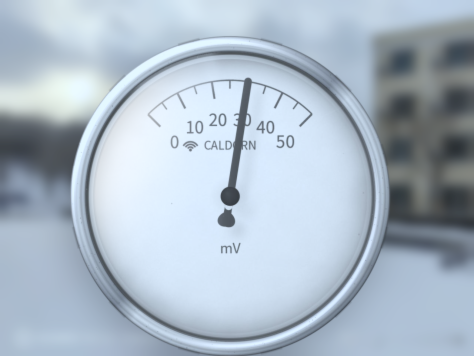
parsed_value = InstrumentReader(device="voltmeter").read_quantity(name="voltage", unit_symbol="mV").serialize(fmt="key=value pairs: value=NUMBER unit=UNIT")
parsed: value=30 unit=mV
